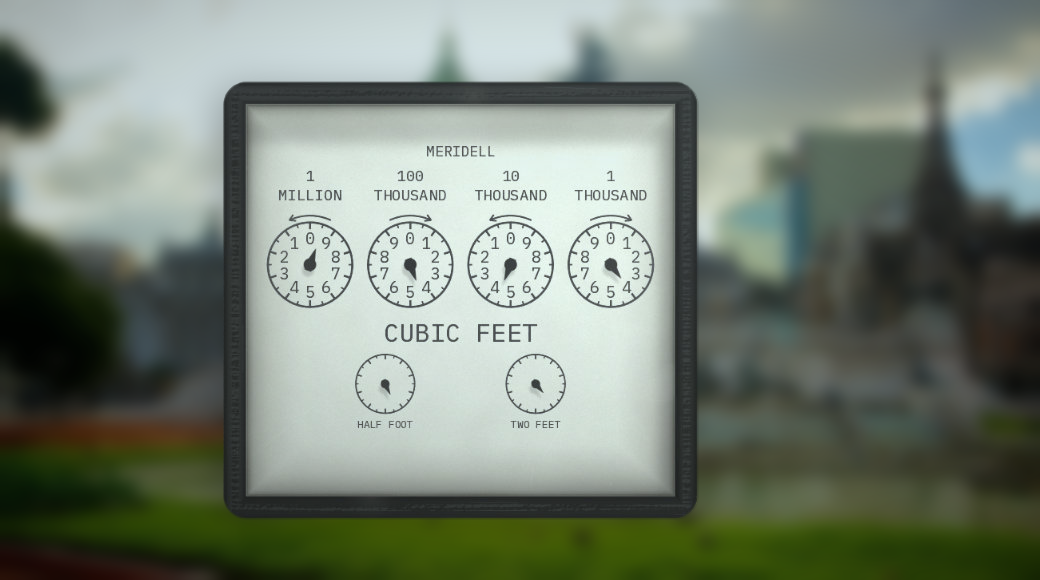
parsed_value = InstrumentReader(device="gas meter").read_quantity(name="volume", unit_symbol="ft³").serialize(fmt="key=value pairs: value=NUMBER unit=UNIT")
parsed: value=944400 unit=ft³
